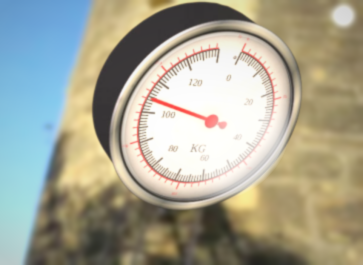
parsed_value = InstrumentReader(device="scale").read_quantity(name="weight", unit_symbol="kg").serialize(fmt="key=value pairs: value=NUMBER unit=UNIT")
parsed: value=105 unit=kg
